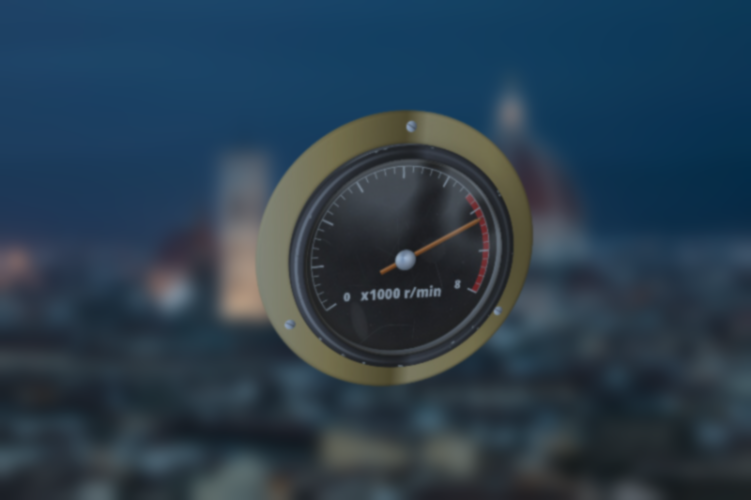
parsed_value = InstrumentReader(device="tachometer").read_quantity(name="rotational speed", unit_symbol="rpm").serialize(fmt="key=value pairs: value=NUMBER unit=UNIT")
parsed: value=6200 unit=rpm
